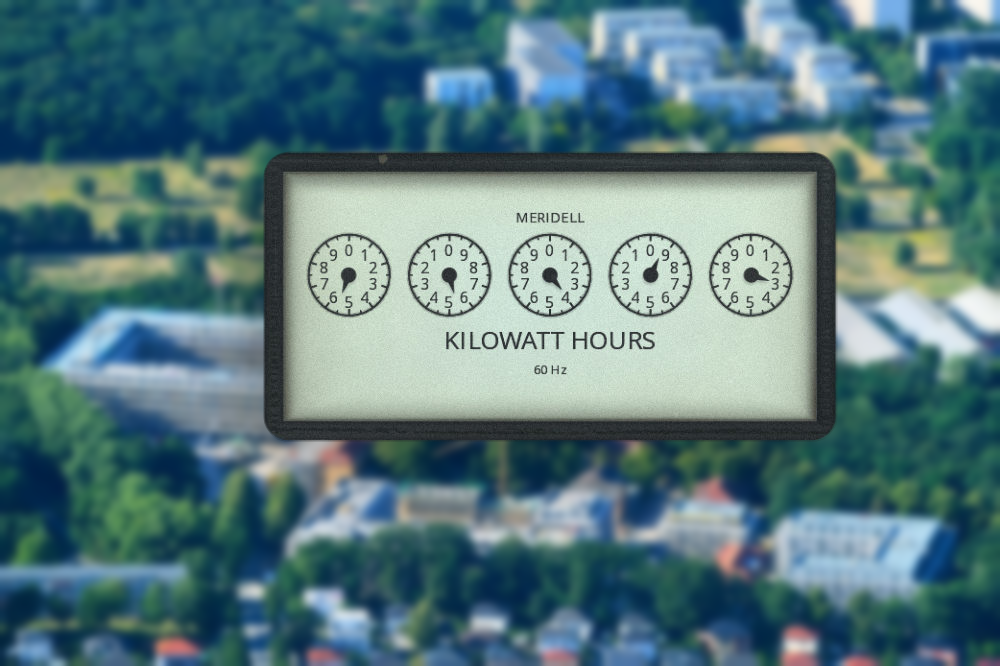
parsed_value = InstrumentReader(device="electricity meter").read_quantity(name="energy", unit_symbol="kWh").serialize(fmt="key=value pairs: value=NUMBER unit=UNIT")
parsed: value=55393 unit=kWh
